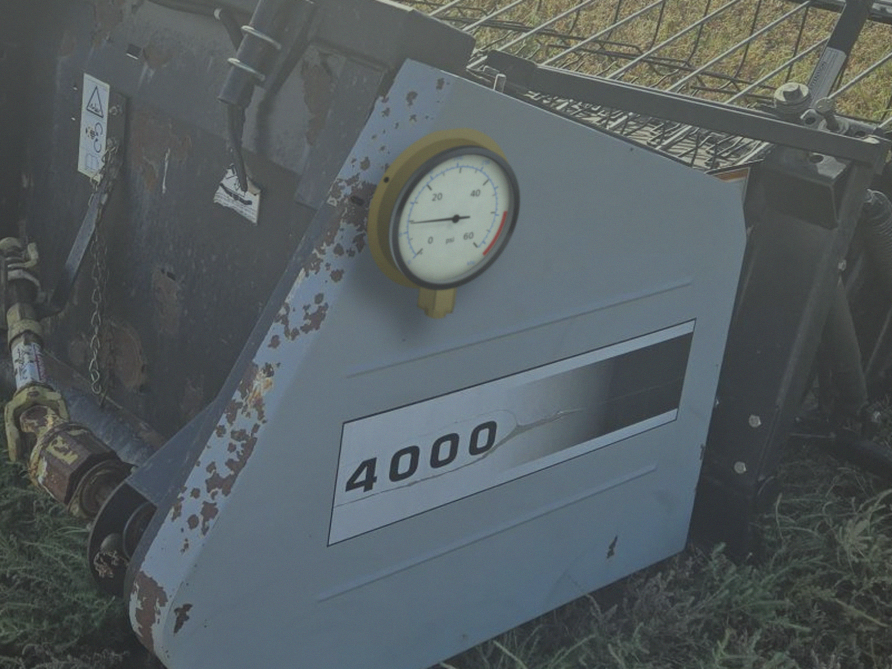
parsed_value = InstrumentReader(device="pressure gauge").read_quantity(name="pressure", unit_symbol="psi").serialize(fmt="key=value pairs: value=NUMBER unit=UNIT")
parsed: value=10 unit=psi
